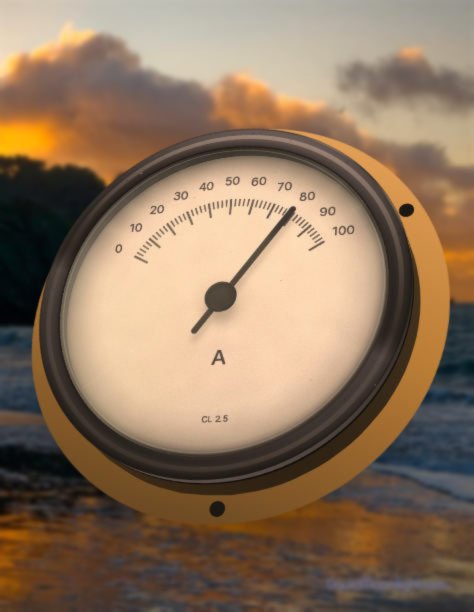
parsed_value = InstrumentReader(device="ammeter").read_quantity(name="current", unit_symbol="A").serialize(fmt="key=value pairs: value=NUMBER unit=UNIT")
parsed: value=80 unit=A
